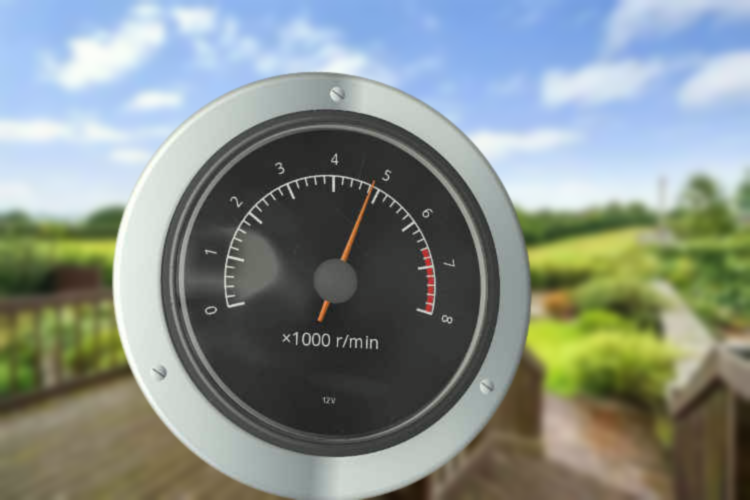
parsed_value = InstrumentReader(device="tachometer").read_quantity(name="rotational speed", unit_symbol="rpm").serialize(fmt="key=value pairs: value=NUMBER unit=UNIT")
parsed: value=4800 unit=rpm
